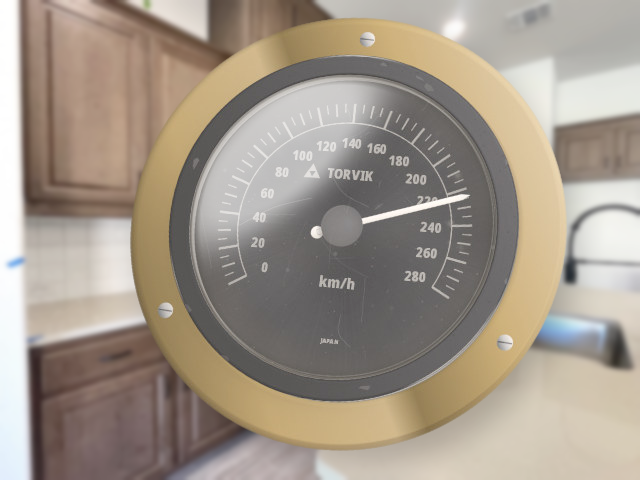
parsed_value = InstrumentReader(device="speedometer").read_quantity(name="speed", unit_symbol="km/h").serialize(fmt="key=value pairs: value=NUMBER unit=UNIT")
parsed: value=225 unit=km/h
